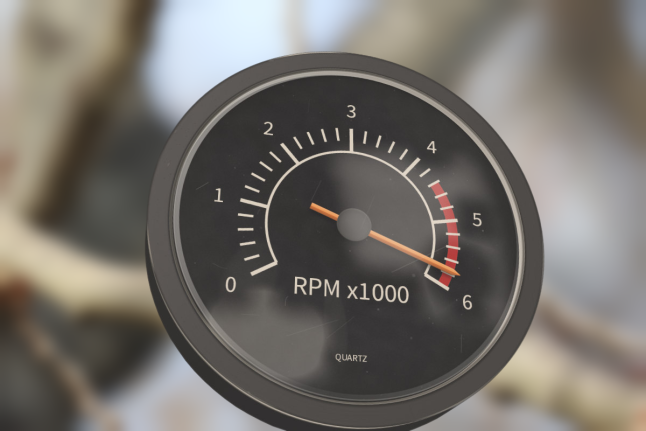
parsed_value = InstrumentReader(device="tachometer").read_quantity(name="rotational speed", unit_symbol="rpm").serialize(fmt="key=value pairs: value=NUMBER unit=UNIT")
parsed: value=5800 unit=rpm
